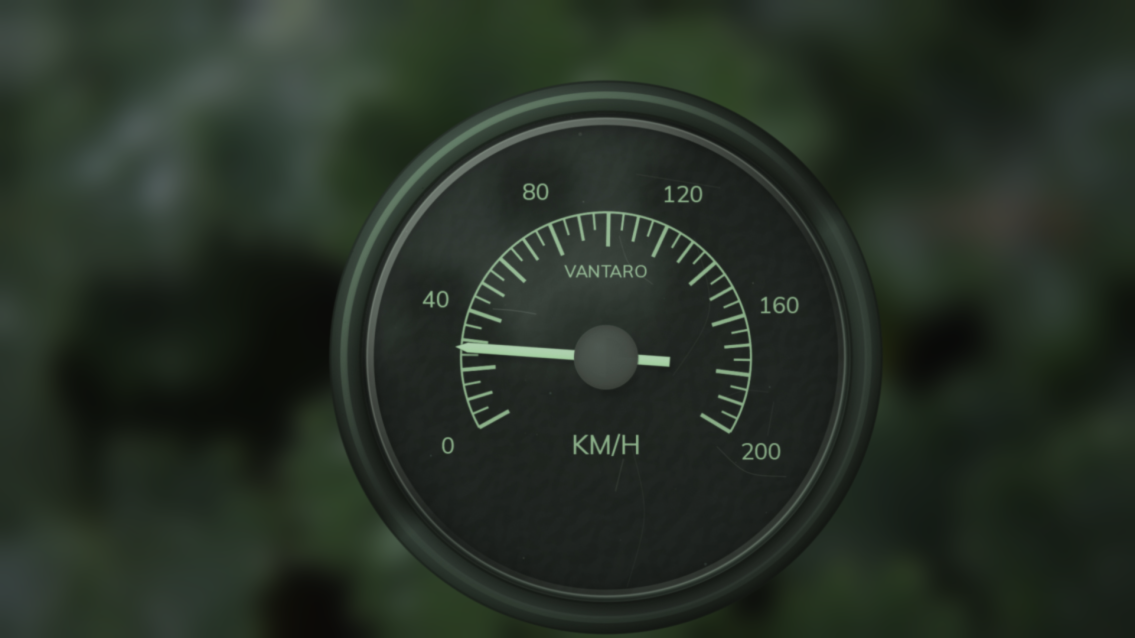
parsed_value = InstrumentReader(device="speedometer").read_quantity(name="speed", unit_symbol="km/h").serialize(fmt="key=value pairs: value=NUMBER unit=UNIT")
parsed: value=27.5 unit=km/h
